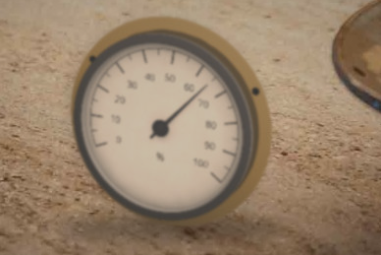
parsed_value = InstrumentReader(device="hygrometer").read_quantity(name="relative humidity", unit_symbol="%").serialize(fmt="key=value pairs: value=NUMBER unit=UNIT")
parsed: value=65 unit=%
